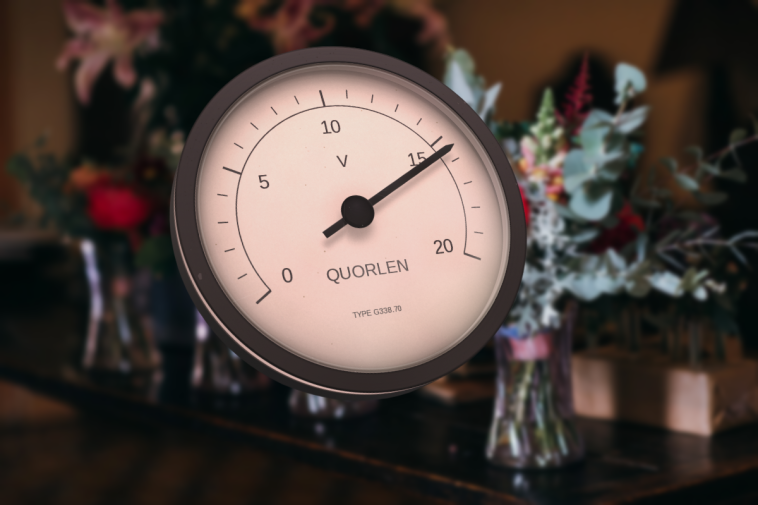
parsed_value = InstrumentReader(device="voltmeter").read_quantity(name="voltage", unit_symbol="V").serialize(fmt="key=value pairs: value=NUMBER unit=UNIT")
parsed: value=15.5 unit=V
